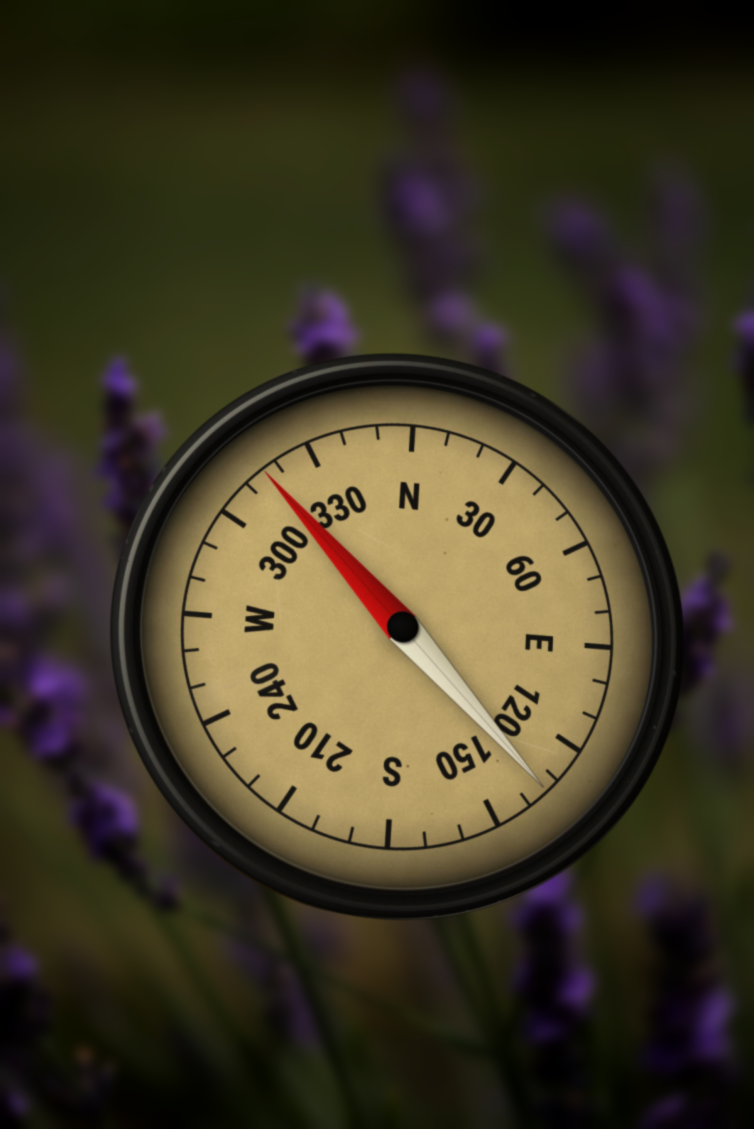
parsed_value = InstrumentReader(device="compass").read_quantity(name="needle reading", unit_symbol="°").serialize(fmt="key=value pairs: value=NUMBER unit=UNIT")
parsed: value=315 unit=°
